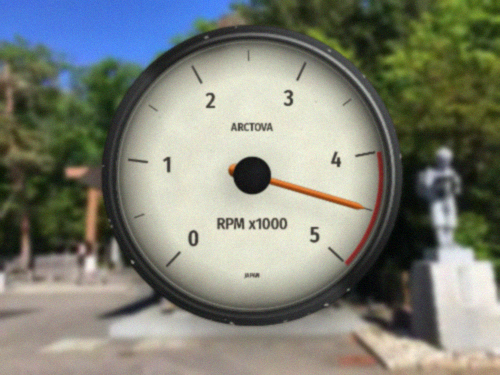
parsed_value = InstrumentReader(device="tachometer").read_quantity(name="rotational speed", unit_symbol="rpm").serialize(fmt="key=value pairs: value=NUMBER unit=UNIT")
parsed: value=4500 unit=rpm
